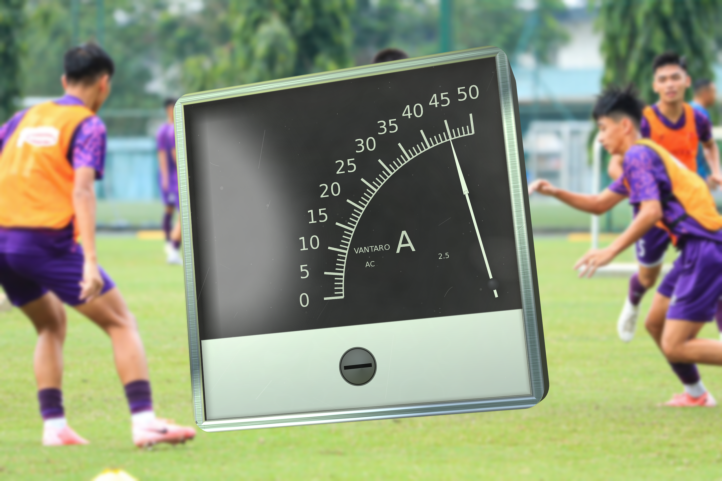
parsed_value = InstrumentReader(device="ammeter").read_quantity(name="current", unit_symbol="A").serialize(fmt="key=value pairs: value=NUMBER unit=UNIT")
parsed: value=45 unit=A
